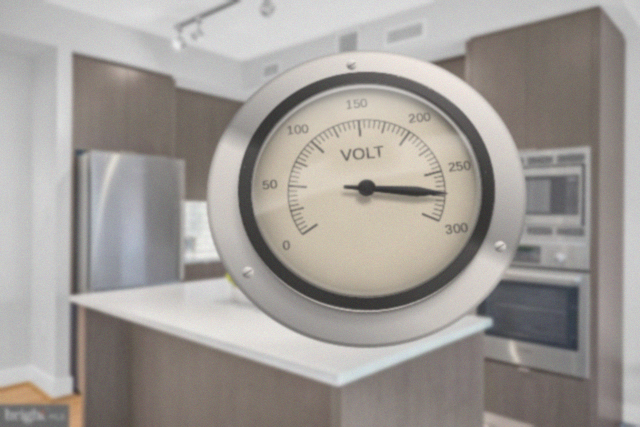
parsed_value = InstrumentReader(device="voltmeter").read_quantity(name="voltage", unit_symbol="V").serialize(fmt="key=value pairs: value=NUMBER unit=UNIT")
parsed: value=275 unit=V
